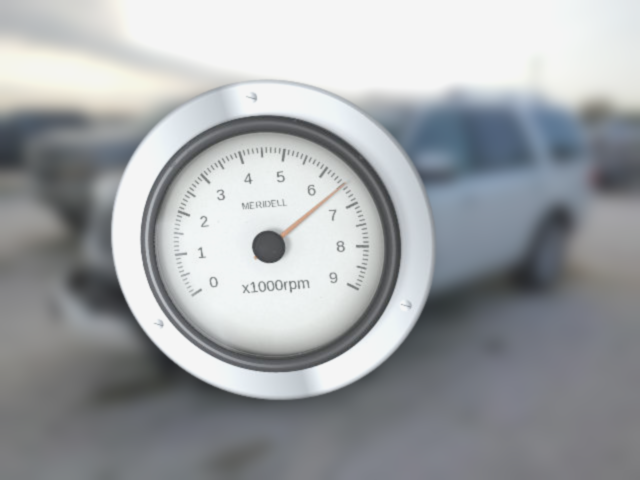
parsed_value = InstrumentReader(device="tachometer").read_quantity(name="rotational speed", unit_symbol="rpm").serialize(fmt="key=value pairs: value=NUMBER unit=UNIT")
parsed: value=6500 unit=rpm
